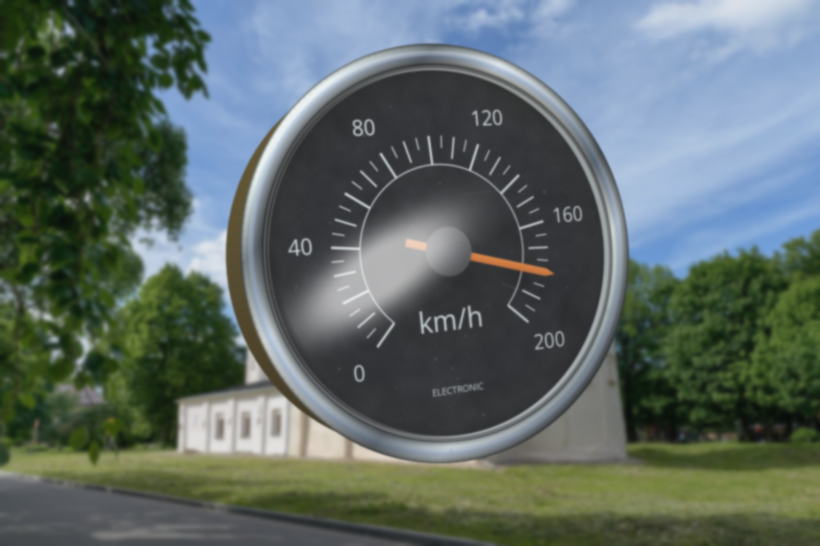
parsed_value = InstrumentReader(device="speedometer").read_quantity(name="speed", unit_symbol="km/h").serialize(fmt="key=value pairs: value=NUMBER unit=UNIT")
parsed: value=180 unit=km/h
